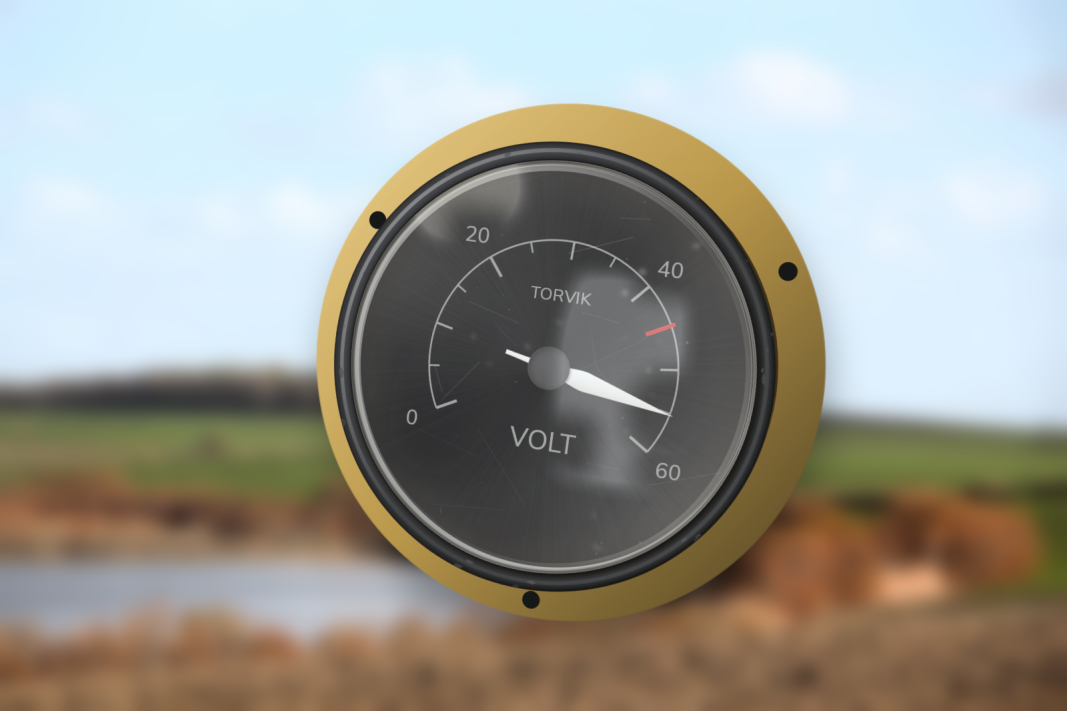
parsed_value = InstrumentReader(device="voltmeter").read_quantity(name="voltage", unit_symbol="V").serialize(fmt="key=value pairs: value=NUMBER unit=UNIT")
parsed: value=55 unit=V
